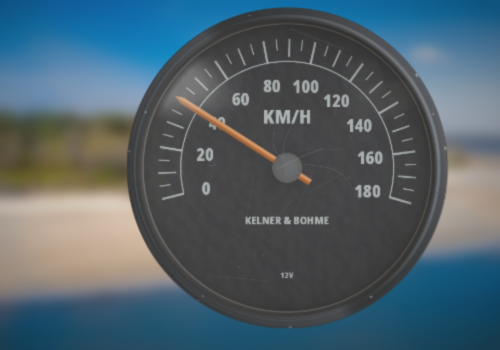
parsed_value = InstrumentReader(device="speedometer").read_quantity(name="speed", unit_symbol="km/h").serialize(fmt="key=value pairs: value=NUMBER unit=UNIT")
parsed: value=40 unit=km/h
